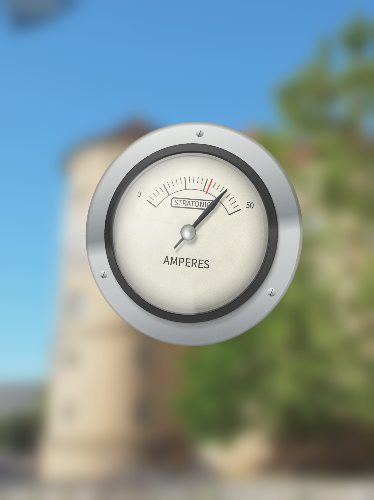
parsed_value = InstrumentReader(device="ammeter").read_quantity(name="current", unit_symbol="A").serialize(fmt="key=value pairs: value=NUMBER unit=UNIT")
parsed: value=40 unit=A
